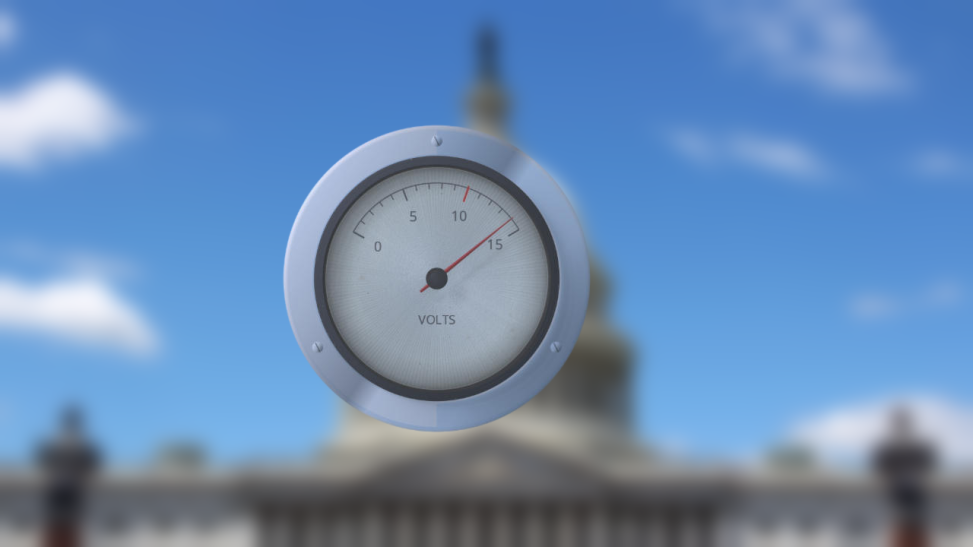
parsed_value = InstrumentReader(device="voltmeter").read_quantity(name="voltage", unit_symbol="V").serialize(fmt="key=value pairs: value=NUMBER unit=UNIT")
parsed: value=14 unit=V
